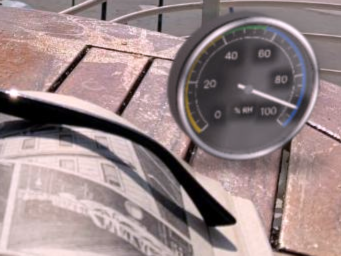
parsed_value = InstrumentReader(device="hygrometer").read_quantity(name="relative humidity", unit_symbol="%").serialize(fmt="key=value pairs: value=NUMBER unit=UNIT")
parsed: value=92 unit=%
